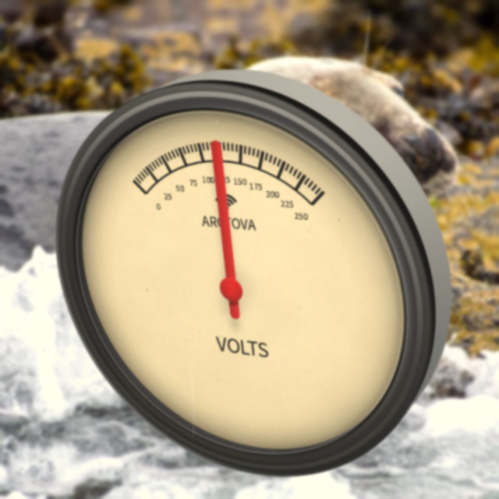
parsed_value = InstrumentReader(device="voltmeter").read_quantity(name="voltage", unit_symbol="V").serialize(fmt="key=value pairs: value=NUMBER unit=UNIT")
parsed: value=125 unit=V
